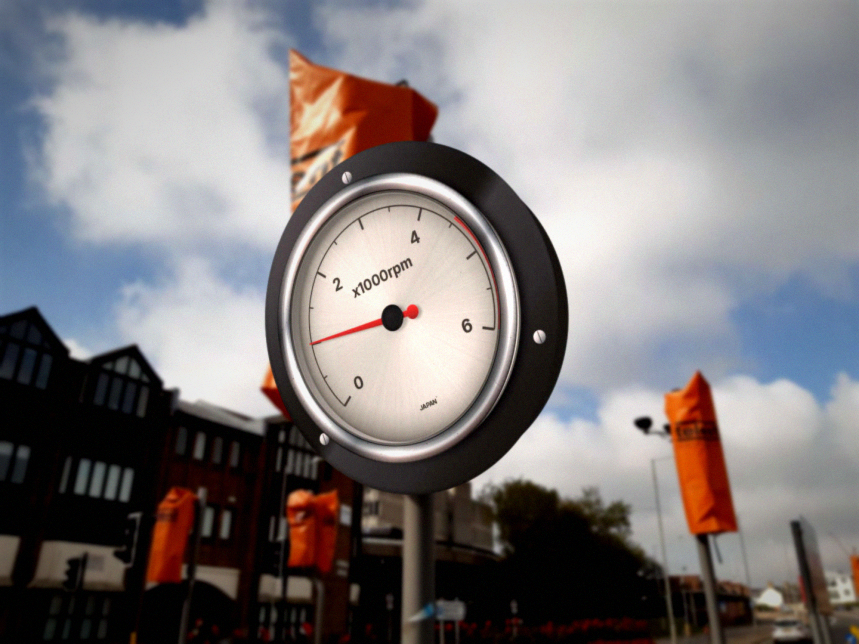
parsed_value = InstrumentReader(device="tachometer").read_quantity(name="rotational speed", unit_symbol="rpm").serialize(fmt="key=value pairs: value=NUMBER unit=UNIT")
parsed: value=1000 unit=rpm
